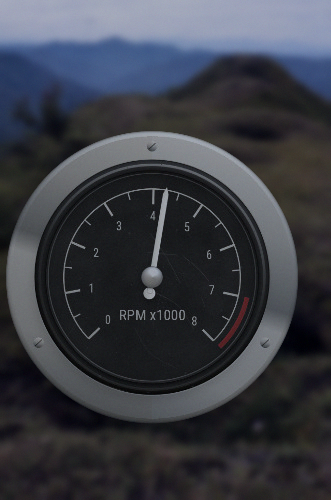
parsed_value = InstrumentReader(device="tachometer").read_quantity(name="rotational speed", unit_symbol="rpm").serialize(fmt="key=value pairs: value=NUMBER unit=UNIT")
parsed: value=4250 unit=rpm
